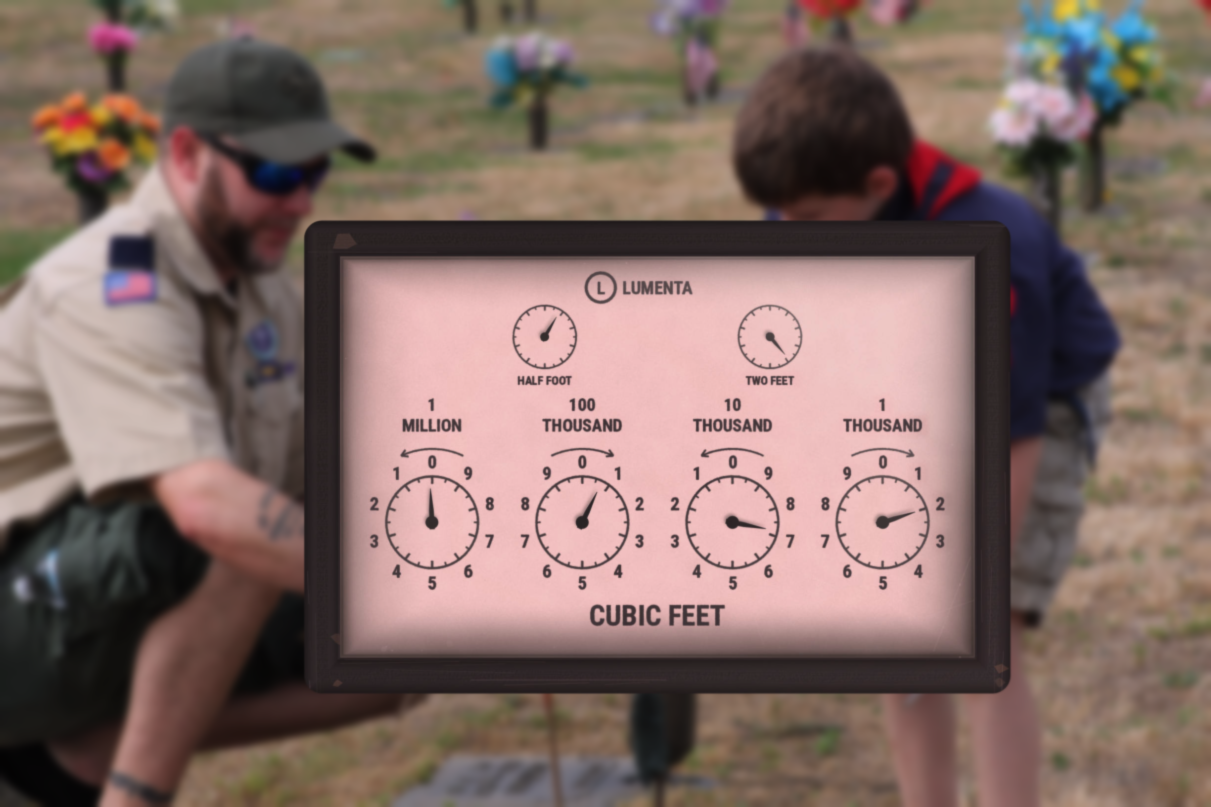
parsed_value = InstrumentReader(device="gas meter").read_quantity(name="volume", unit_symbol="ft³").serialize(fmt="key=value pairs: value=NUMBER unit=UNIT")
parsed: value=7200 unit=ft³
